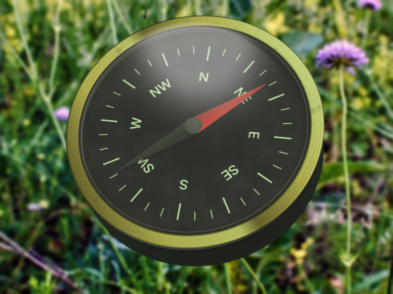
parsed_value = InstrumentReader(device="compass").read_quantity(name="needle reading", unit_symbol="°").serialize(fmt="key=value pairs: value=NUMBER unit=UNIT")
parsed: value=50 unit=°
